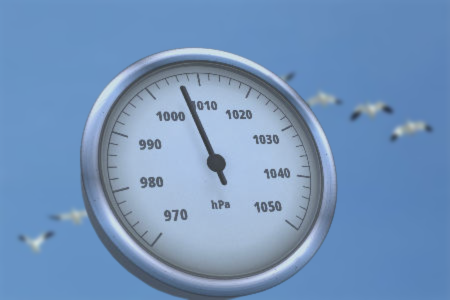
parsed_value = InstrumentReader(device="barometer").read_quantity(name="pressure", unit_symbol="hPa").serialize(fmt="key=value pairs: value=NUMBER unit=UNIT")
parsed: value=1006 unit=hPa
